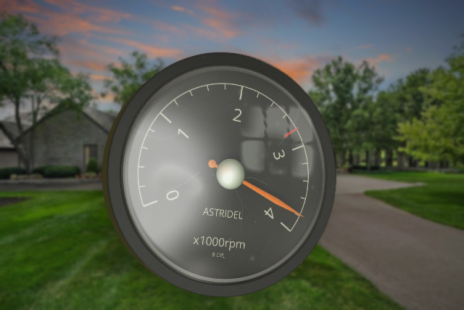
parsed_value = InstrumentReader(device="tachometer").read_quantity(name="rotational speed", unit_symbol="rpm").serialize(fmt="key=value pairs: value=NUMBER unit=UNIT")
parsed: value=3800 unit=rpm
